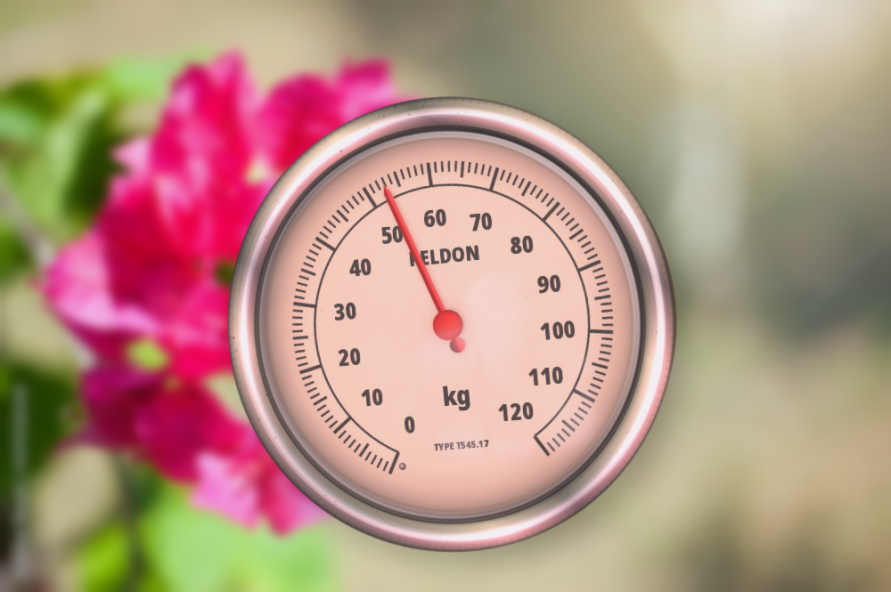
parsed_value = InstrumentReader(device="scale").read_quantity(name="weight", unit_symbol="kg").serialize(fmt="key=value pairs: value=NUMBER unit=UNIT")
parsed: value=53 unit=kg
